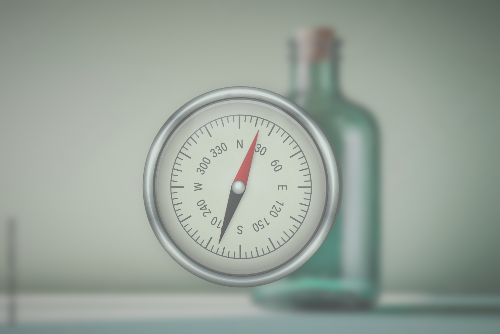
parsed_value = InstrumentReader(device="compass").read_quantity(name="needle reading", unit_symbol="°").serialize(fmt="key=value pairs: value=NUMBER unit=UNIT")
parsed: value=20 unit=°
